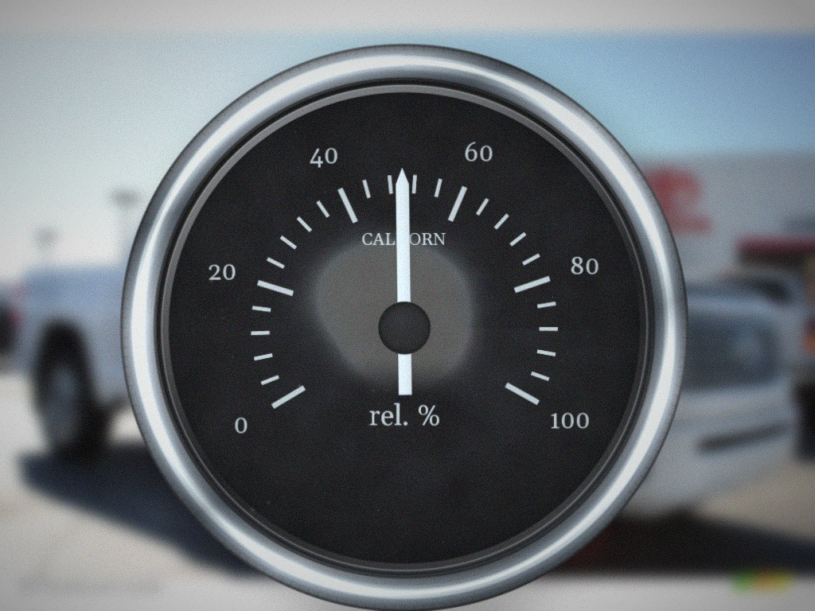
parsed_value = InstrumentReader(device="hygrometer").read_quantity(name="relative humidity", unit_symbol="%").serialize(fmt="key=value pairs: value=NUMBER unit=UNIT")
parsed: value=50 unit=%
